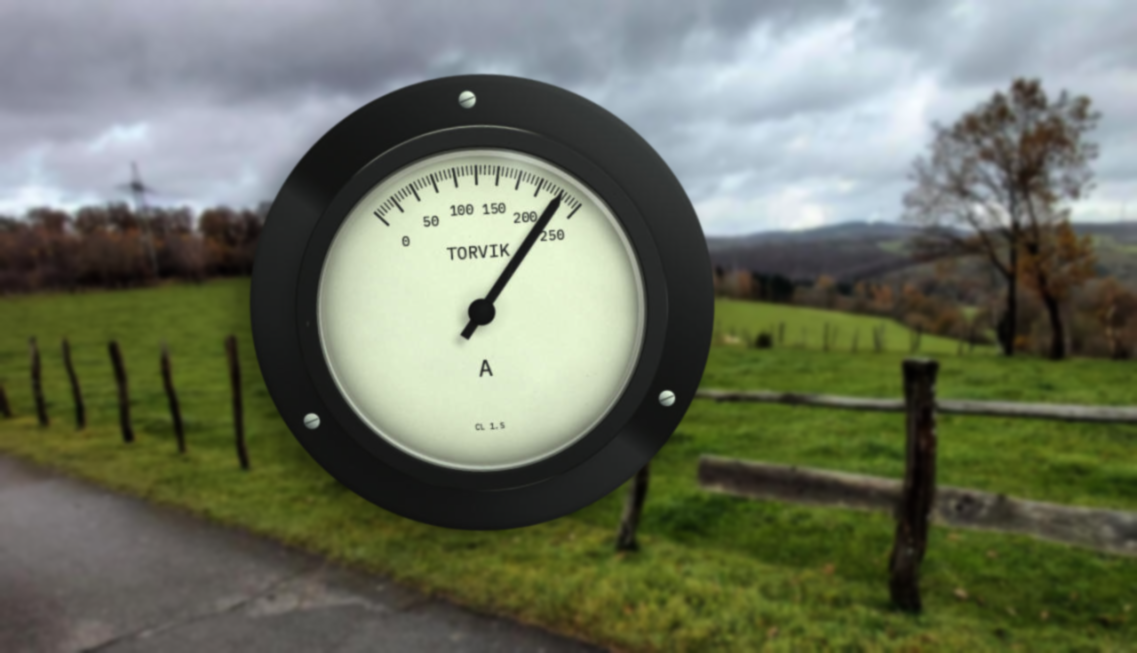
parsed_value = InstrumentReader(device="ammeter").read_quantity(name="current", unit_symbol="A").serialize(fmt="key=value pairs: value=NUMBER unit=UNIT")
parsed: value=225 unit=A
